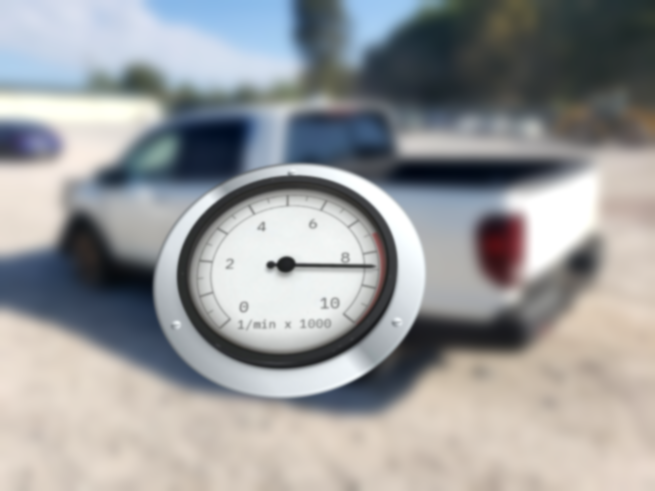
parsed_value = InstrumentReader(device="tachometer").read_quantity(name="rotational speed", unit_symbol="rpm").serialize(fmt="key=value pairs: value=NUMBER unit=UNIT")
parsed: value=8500 unit=rpm
